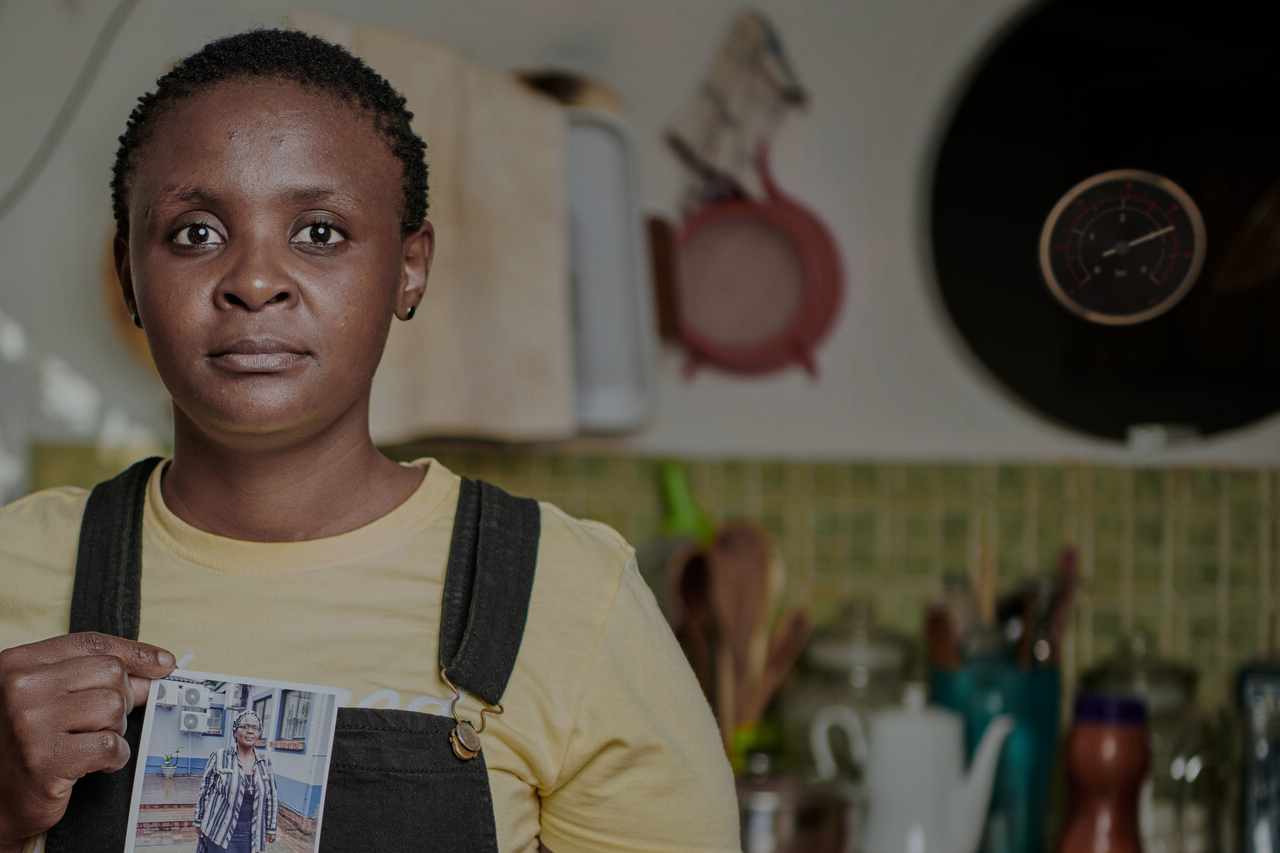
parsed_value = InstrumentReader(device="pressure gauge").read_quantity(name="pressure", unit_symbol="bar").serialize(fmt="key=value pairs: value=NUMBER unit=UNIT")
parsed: value=3 unit=bar
